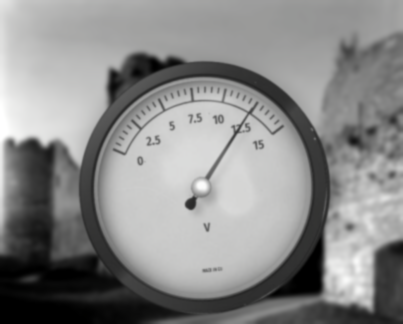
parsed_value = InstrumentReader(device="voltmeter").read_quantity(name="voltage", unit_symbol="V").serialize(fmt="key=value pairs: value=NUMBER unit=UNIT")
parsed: value=12.5 unit=V
